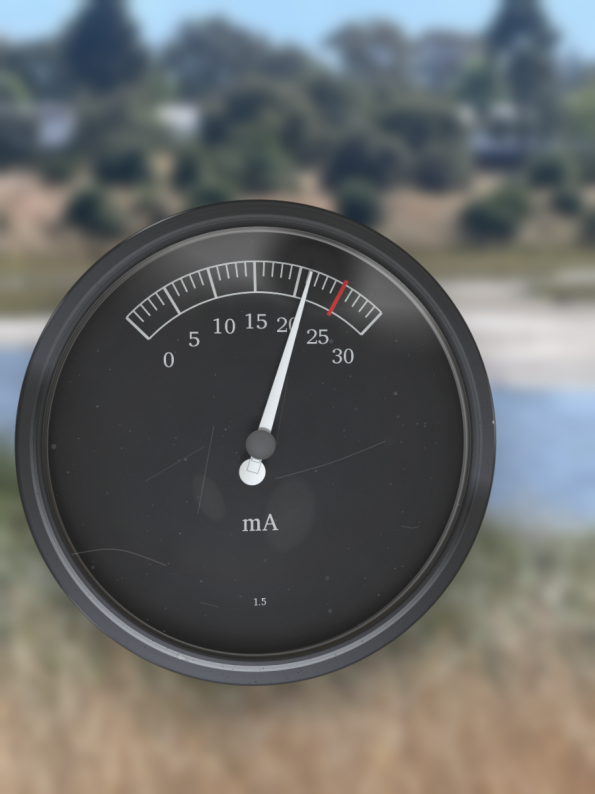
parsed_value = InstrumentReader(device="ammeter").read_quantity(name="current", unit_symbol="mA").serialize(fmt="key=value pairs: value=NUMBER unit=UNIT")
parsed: value=21 unit=mA
